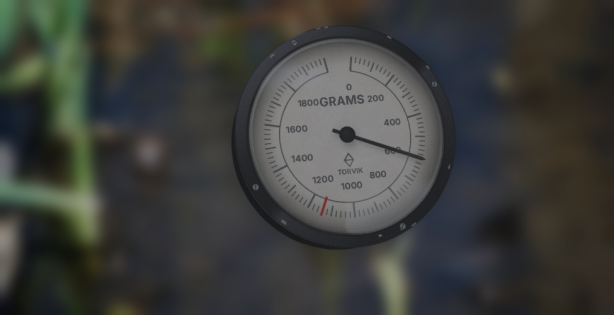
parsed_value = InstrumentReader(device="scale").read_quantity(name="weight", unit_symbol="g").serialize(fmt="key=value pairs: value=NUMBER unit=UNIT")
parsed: value=600 unit=g
